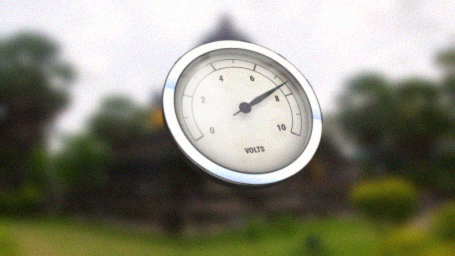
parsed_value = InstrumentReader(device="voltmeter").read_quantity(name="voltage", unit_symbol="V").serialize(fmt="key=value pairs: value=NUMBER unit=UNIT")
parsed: value=7.5 unit=V
